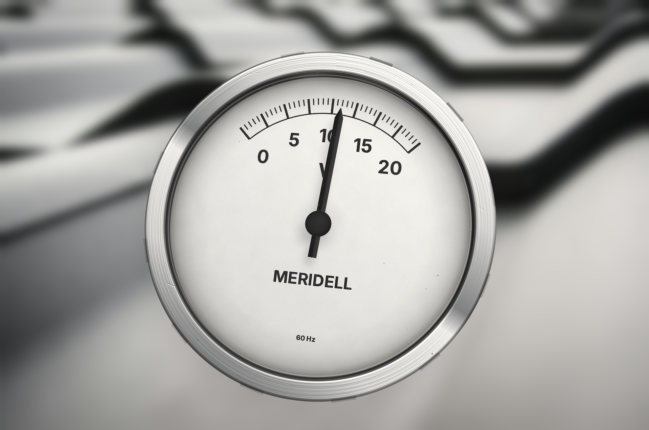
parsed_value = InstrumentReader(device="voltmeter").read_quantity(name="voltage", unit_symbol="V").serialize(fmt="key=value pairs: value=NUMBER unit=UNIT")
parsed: value=11 unit=V
